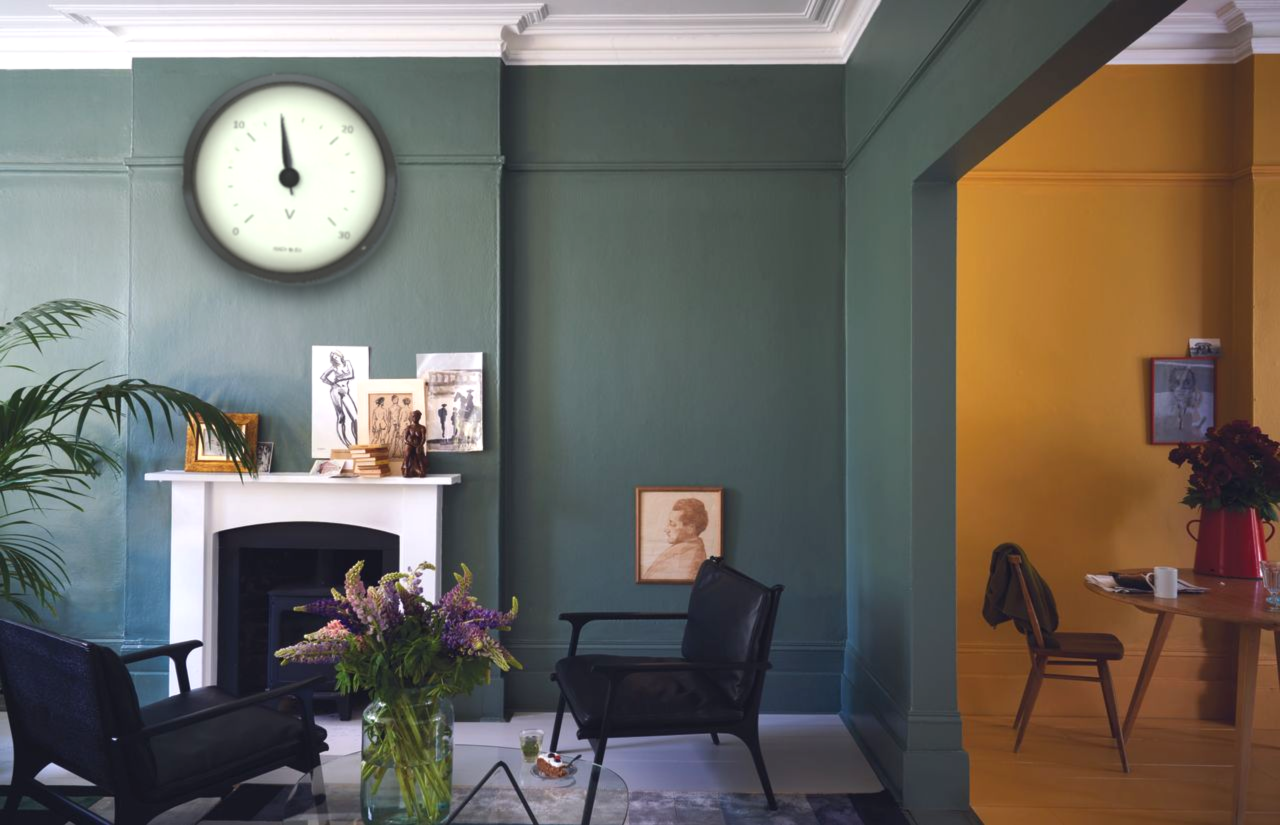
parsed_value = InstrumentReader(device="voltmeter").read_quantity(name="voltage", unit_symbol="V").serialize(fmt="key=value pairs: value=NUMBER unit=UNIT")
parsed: value=14 unit=V
